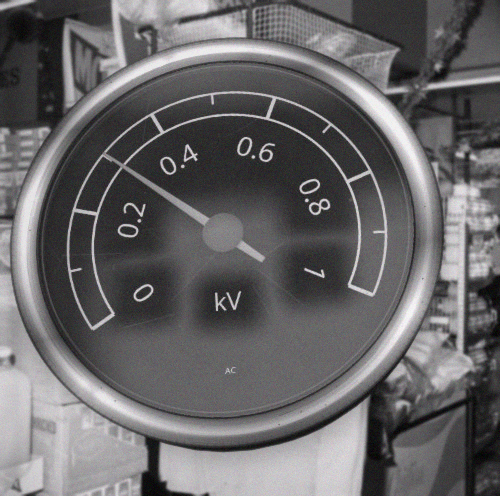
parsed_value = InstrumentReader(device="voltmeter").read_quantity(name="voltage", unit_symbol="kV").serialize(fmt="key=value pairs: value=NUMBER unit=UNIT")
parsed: value=0.3 unit=kV
